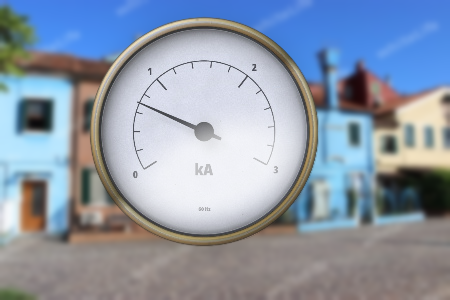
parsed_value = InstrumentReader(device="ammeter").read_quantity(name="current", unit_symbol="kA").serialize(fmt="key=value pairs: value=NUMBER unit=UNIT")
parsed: value=0.7 unit=kA
